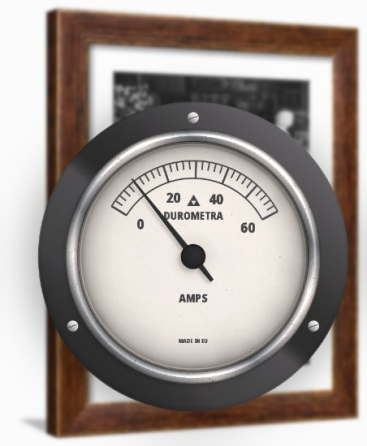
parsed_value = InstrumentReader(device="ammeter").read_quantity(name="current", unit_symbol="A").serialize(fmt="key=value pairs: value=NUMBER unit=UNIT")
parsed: value=10 unit=A
